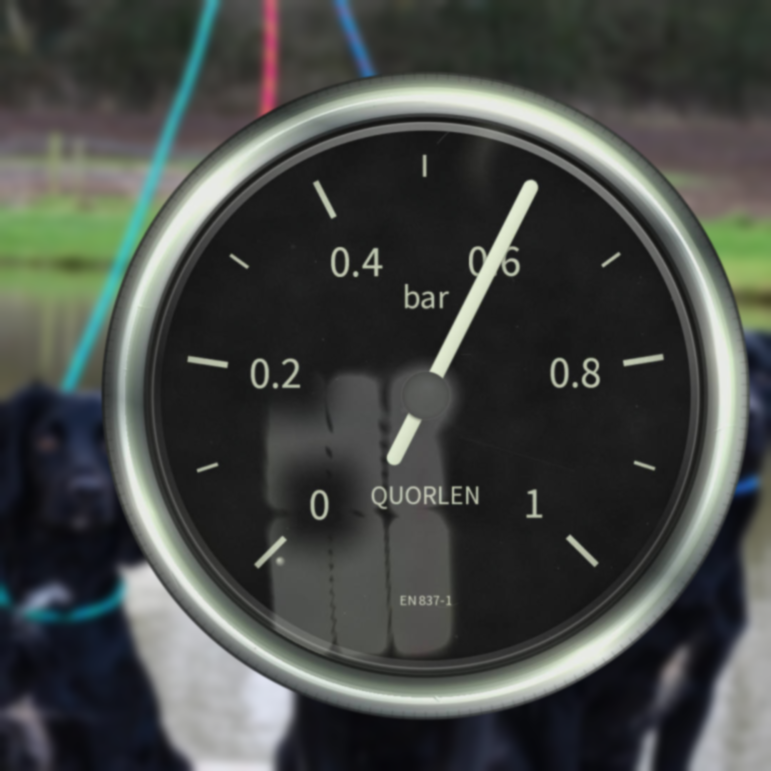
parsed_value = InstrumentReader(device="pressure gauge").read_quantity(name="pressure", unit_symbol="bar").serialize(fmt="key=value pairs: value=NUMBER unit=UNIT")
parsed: value=0.6 unit=bar
